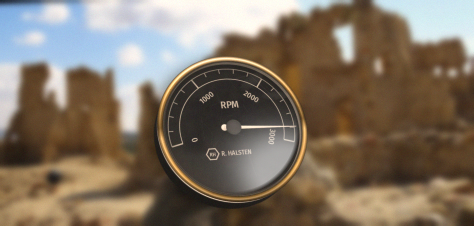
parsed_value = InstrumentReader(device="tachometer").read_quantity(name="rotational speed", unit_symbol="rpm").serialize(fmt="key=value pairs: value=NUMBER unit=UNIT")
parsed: value=2800 unit=rpm
